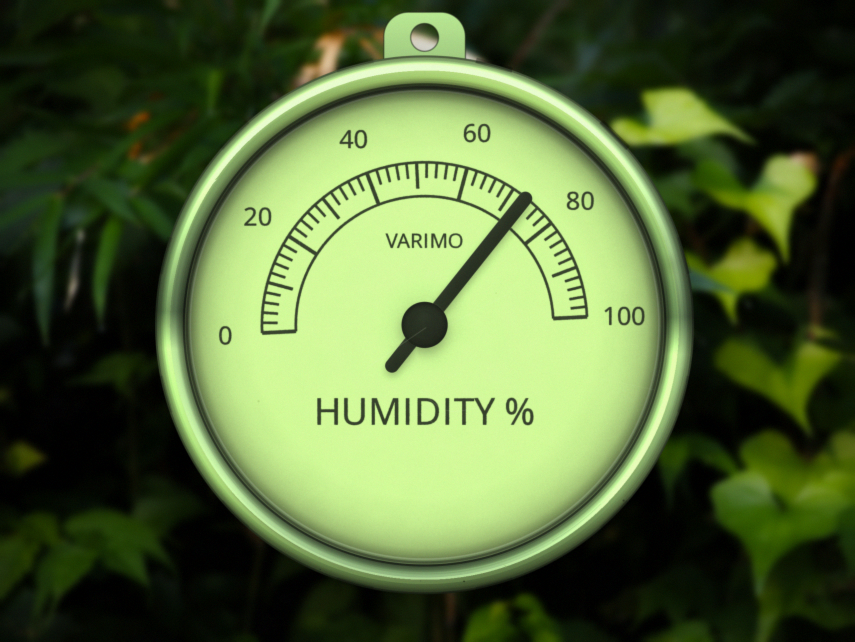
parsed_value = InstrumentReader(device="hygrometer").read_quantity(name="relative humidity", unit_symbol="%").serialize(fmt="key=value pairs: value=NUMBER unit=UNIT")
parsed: value=73 unit=%
